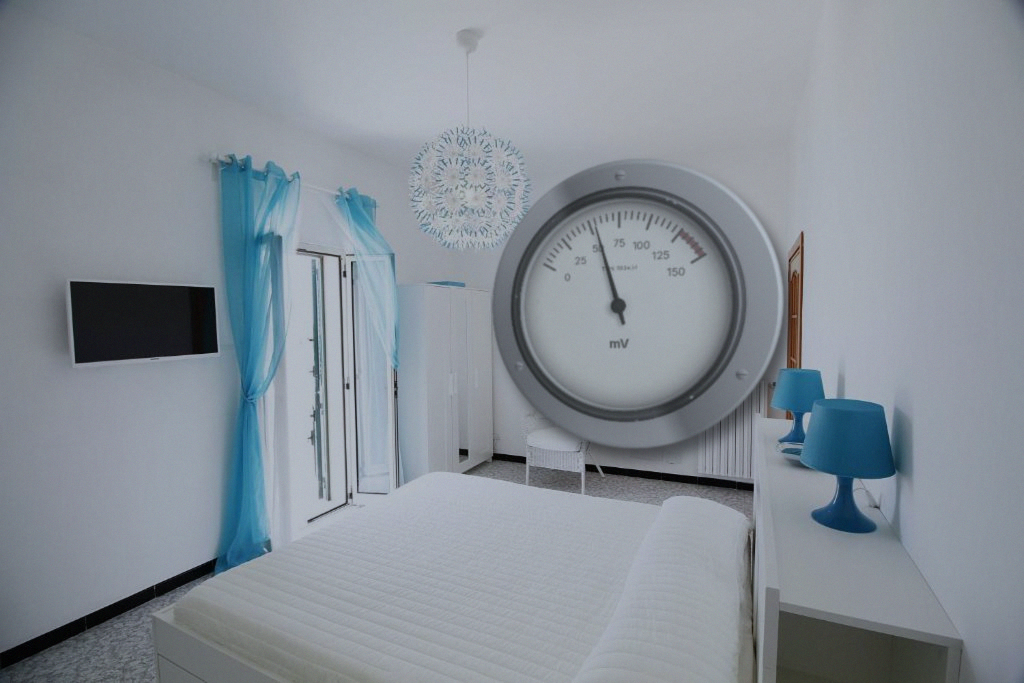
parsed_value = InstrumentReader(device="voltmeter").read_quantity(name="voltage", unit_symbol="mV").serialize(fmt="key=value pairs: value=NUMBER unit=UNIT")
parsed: value=55 unit=mV
